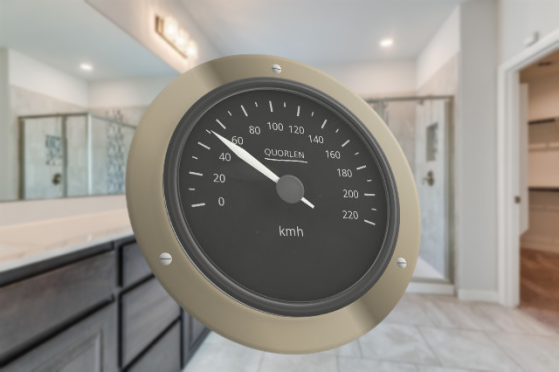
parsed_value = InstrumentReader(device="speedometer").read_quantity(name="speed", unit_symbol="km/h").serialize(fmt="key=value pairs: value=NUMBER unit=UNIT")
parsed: value=50 unit=km/h
